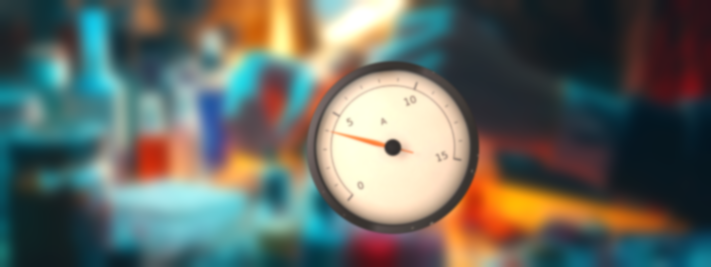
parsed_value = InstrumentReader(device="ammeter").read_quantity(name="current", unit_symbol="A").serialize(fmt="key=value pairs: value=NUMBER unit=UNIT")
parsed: value=4 unit=A
